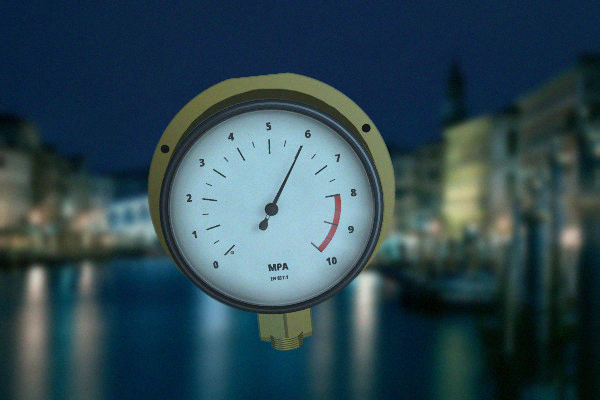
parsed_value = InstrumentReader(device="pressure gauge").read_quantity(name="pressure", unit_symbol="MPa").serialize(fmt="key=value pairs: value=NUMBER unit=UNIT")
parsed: value=6 unit=MPa
